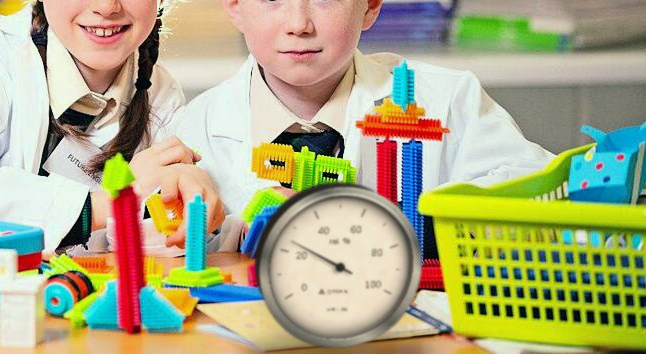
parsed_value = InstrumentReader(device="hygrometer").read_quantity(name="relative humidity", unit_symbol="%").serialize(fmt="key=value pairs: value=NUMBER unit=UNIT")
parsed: value=25 unit=%
